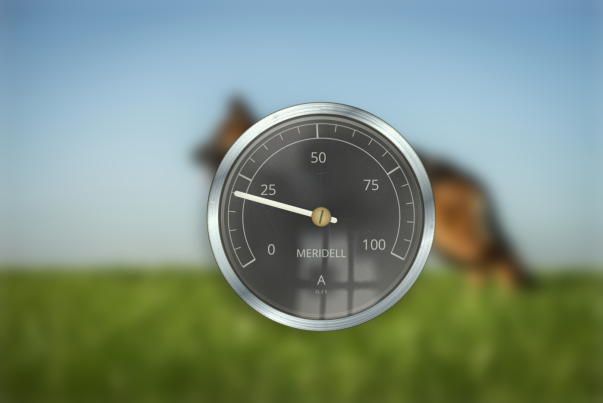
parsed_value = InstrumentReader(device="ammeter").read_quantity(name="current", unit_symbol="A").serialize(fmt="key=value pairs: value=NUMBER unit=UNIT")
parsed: value=20 unit=A
